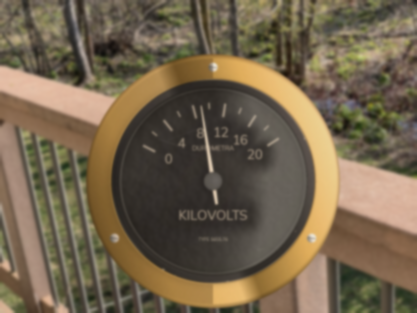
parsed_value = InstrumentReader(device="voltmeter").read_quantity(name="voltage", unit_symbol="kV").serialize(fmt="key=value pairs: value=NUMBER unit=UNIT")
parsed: value=9 unit=kV
